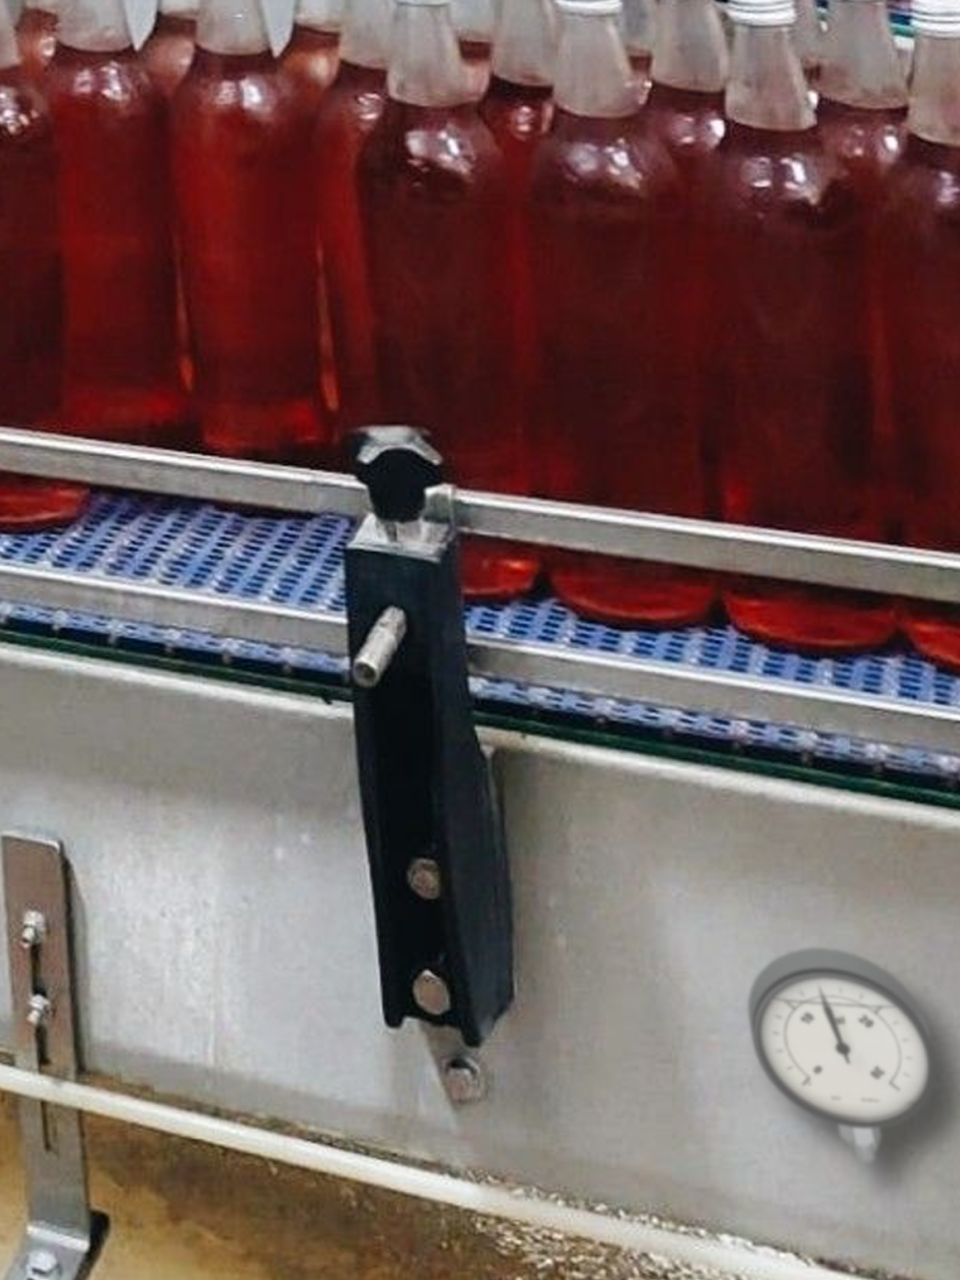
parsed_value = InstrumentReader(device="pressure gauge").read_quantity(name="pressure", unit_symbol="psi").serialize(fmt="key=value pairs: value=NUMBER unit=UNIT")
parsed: value=14 unit=psi
